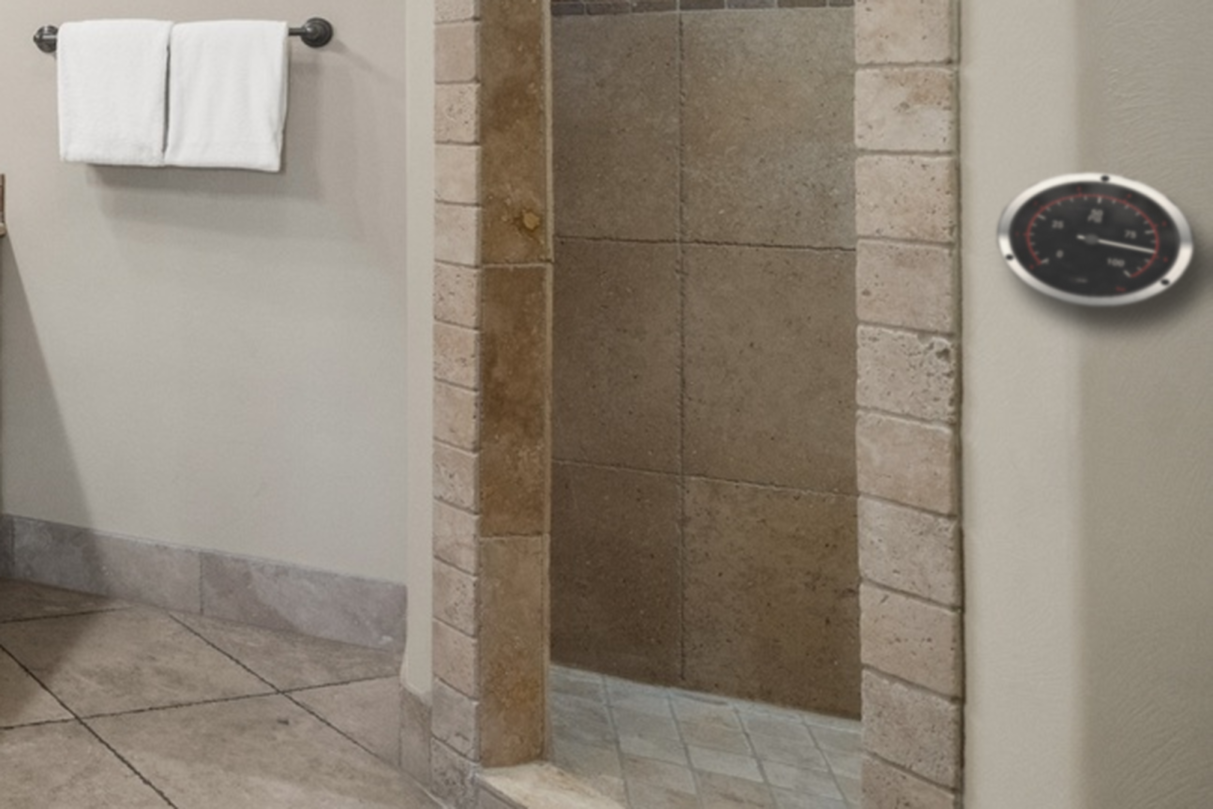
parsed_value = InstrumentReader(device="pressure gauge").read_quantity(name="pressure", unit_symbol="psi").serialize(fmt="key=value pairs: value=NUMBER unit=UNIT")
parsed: value=85 unit=psi
